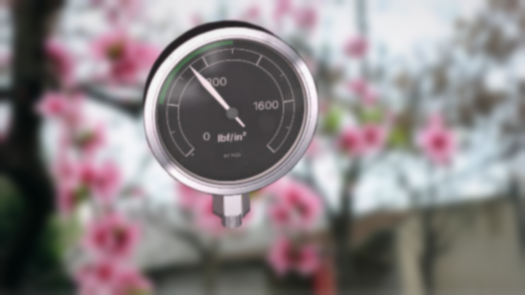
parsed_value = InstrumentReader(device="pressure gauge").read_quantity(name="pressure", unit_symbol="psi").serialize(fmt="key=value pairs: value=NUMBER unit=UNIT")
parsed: value=700 unit=psi
